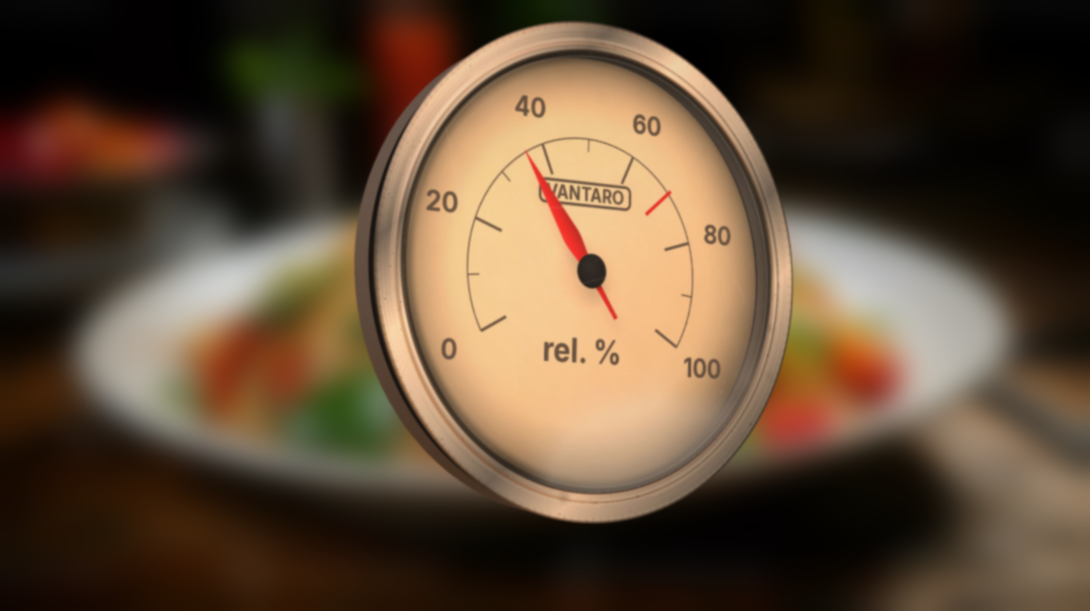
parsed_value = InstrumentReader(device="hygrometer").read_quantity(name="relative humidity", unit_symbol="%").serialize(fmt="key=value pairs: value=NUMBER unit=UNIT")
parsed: value=35 unit=%
